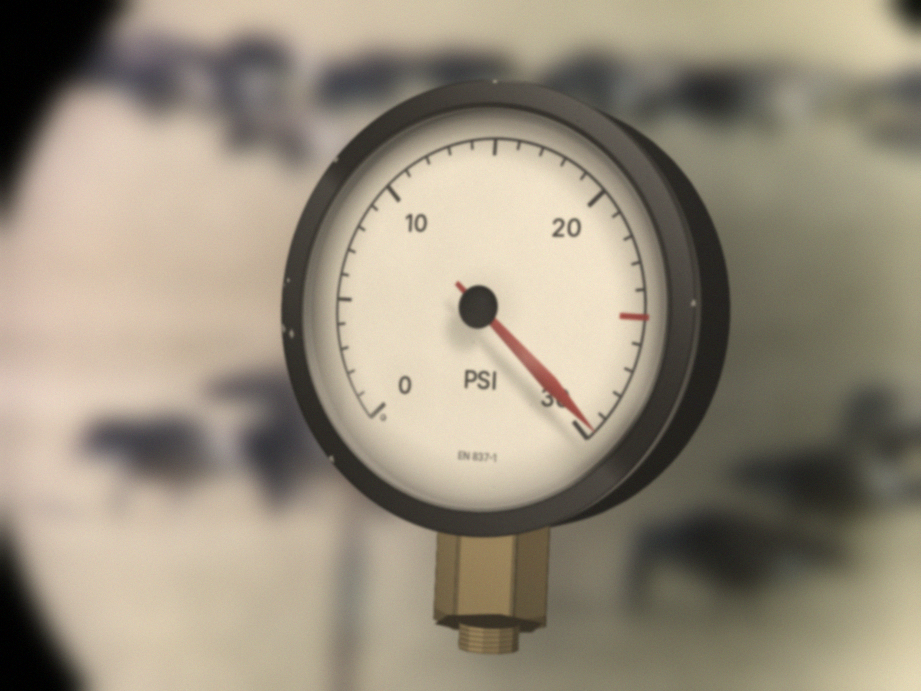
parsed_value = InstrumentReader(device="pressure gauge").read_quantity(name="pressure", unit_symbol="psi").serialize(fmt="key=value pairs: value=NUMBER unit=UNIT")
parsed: value=29.5 unit=psi
